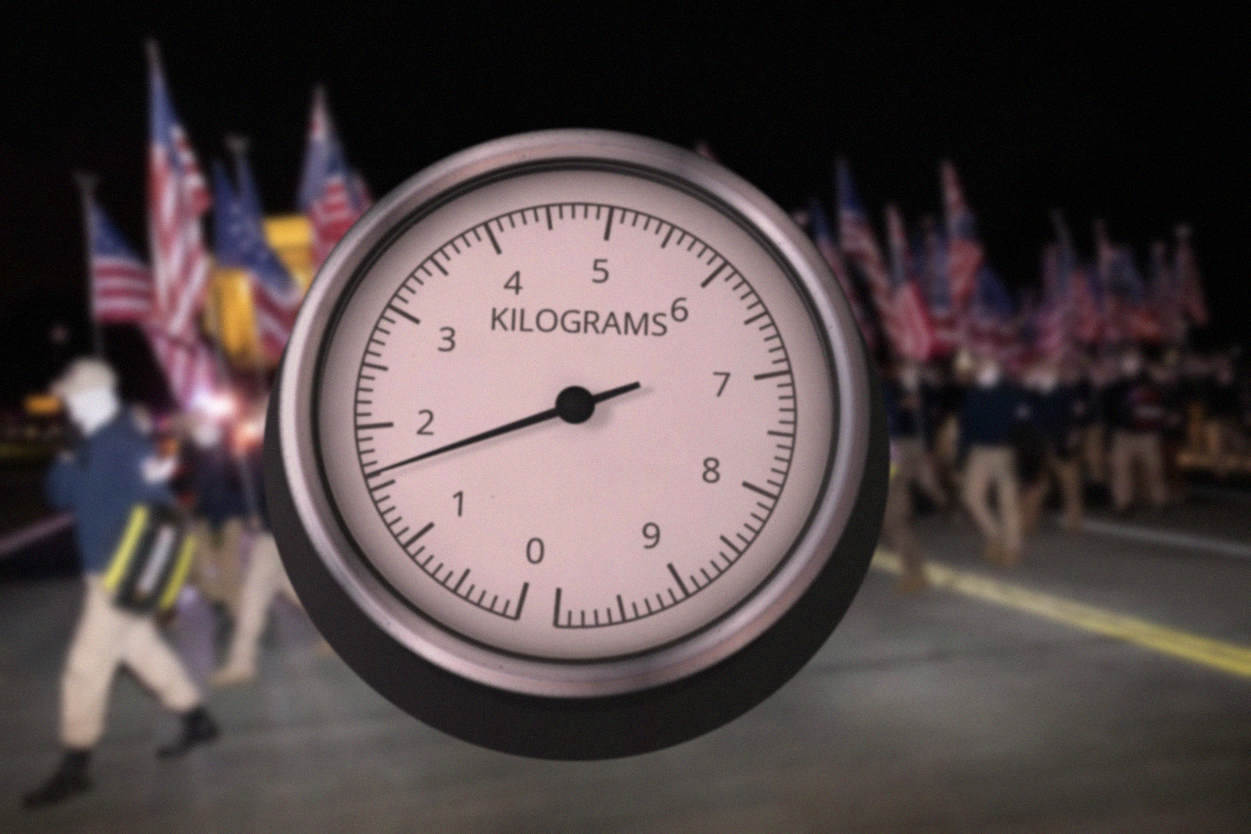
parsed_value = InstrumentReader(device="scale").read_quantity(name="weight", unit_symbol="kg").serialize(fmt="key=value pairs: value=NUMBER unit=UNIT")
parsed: value=1.6 unit=kg
